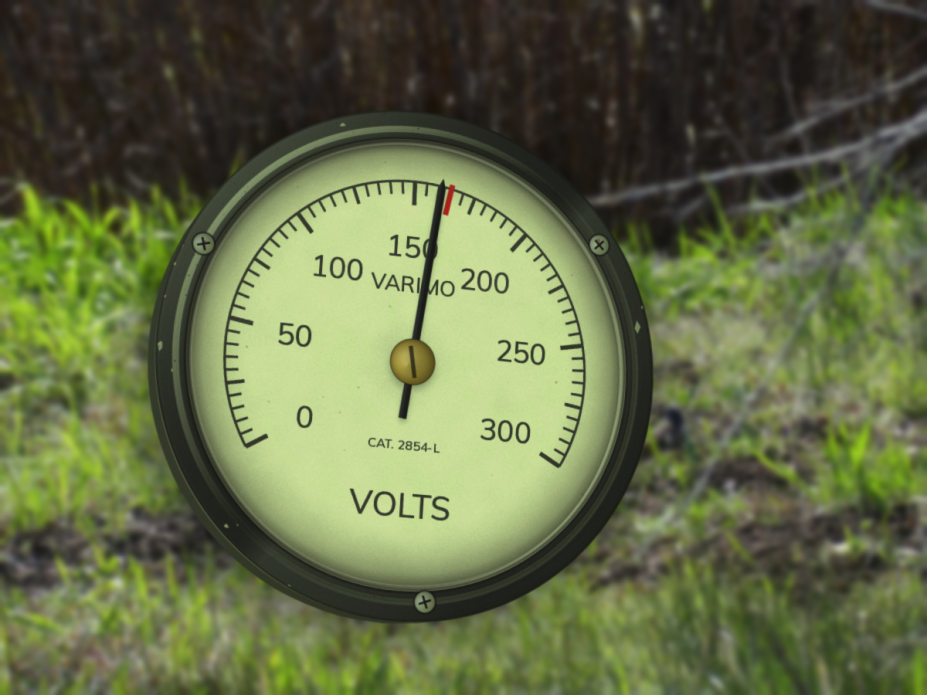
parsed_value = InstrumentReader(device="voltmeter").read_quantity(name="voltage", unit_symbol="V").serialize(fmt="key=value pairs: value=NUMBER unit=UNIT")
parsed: value=160 unit=V
